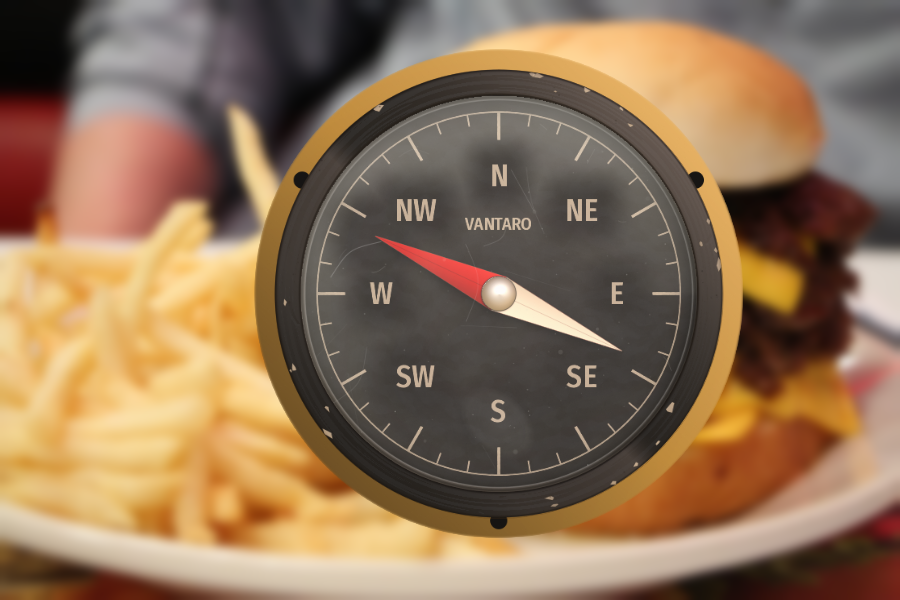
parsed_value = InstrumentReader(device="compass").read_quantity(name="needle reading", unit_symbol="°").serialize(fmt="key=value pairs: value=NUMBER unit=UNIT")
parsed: value=295 unit=°
